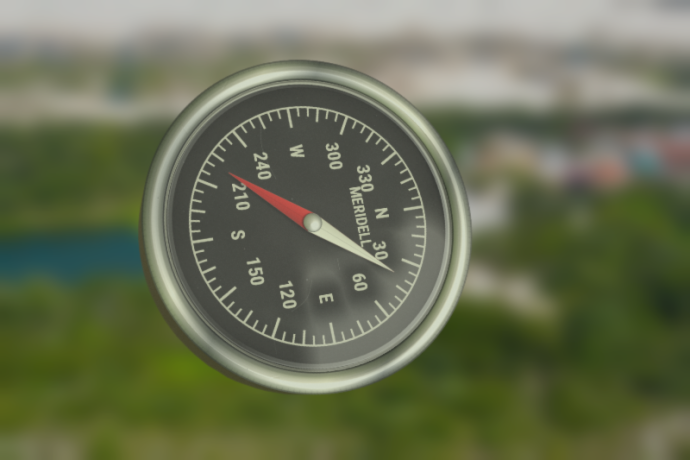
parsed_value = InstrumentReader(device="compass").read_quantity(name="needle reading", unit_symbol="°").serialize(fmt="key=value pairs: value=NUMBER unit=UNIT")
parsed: value=220 unit=°
